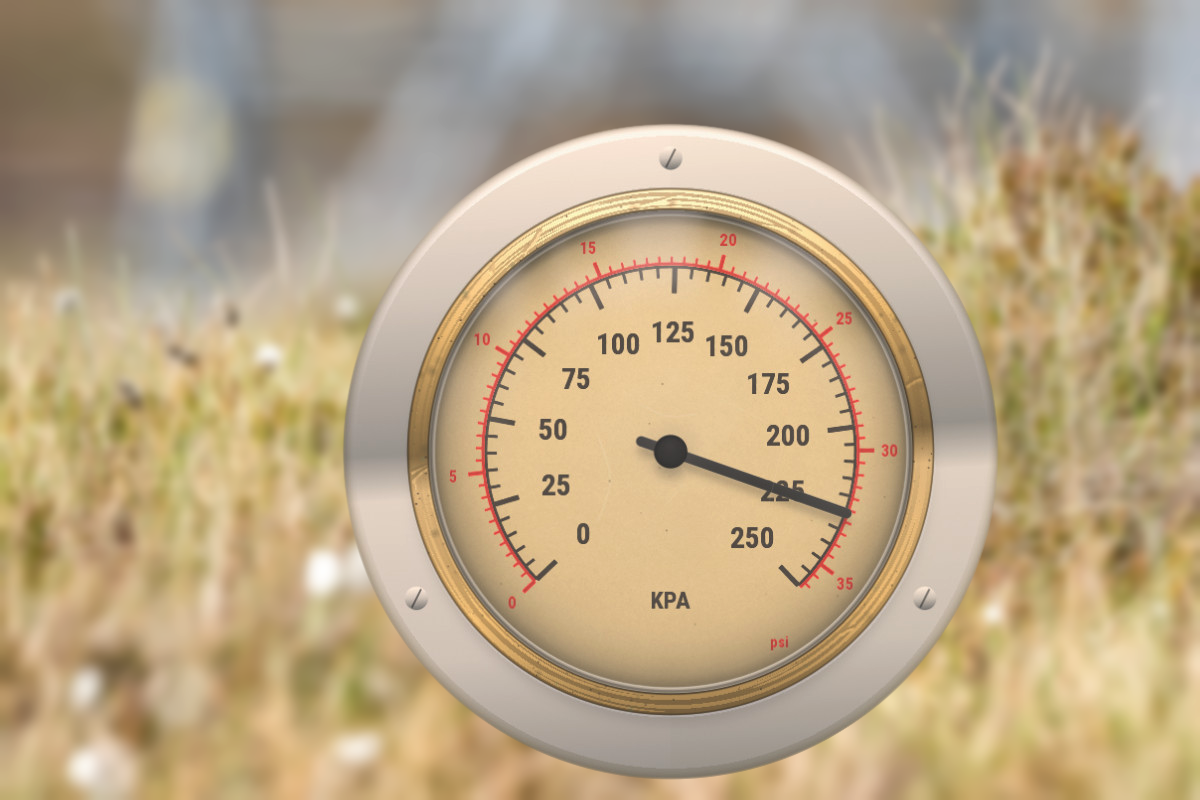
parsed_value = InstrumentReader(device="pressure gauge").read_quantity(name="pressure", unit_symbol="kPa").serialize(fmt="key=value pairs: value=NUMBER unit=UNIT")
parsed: value=225 unit=kPa
